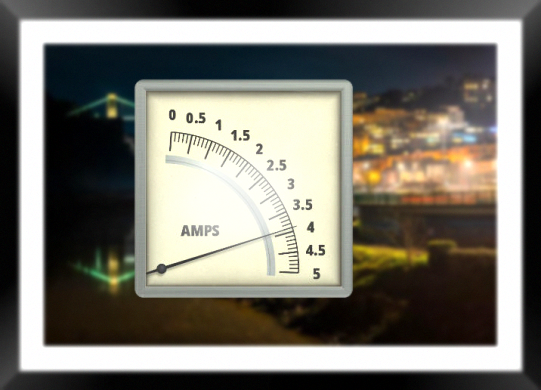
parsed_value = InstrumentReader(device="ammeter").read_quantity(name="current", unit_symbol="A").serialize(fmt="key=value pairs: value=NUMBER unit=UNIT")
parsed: value=3.9 unit=A
